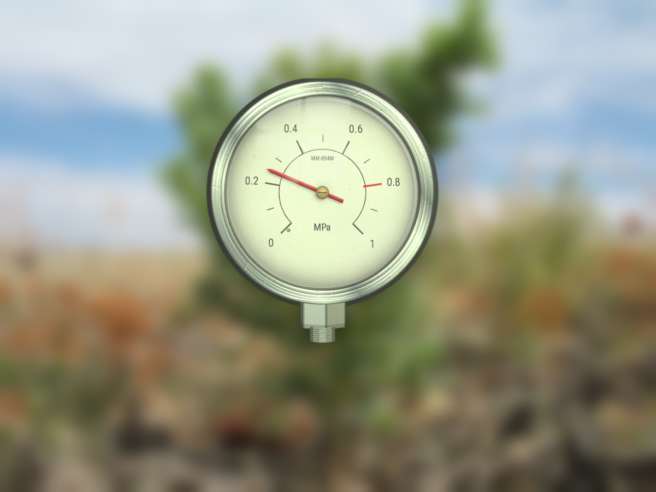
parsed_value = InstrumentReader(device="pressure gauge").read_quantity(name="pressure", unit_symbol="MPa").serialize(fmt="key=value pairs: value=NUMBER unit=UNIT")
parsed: value=0.25 unit=MPa
